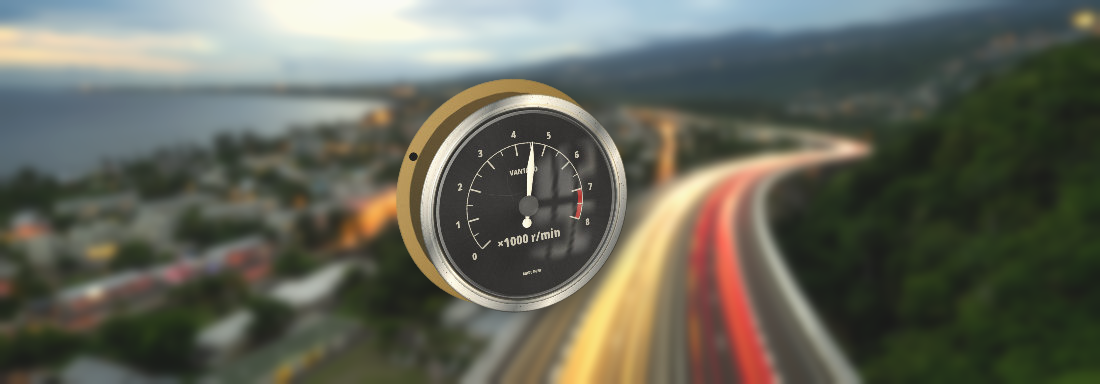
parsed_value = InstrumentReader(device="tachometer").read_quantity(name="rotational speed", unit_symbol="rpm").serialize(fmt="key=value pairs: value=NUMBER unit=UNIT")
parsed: value=4500 unit=rpm
